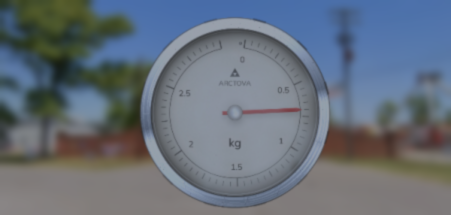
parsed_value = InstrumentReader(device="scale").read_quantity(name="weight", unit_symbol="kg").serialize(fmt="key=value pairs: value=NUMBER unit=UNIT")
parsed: value=0.7 unit=kg
